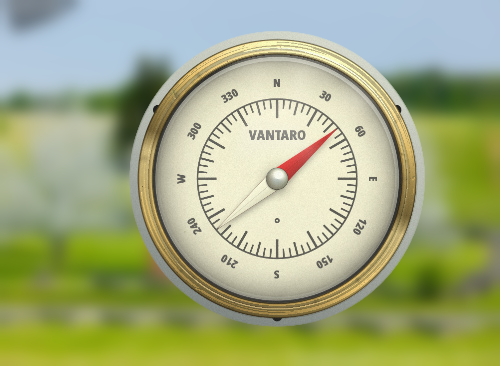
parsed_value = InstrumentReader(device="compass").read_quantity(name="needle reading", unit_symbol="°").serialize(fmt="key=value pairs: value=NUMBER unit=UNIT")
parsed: value=50 unit=°
